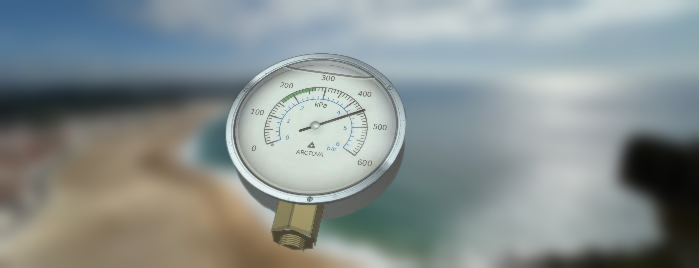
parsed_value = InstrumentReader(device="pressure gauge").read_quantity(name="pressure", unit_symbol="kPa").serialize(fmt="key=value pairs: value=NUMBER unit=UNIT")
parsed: value=450 unit=kPa
